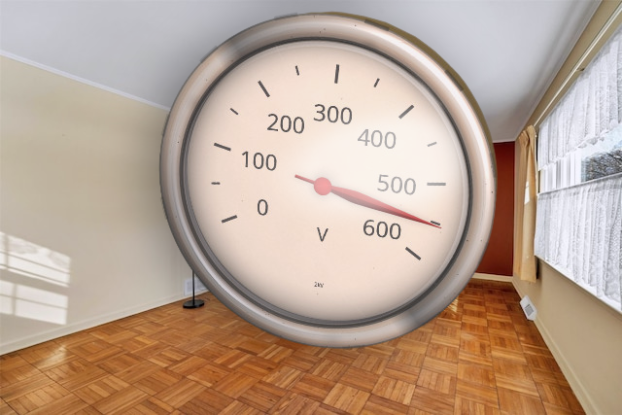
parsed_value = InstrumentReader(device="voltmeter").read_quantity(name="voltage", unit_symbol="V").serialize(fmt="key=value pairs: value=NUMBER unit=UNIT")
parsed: value=550 unit=V
